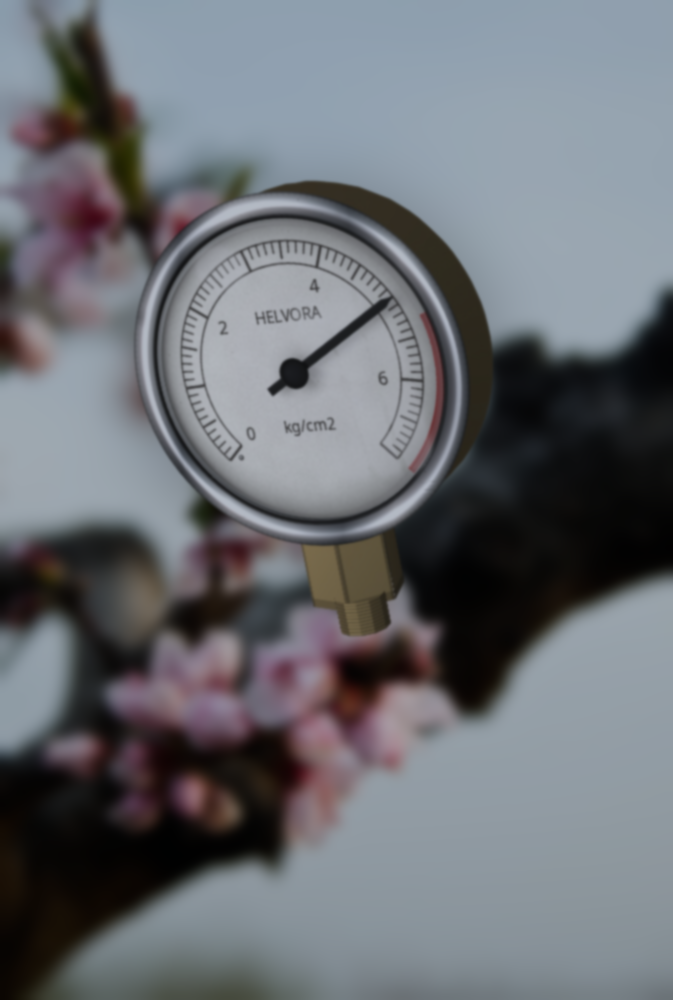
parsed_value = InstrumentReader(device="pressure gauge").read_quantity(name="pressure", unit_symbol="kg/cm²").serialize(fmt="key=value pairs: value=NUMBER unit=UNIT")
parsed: value=5 unit=kg/cm²
